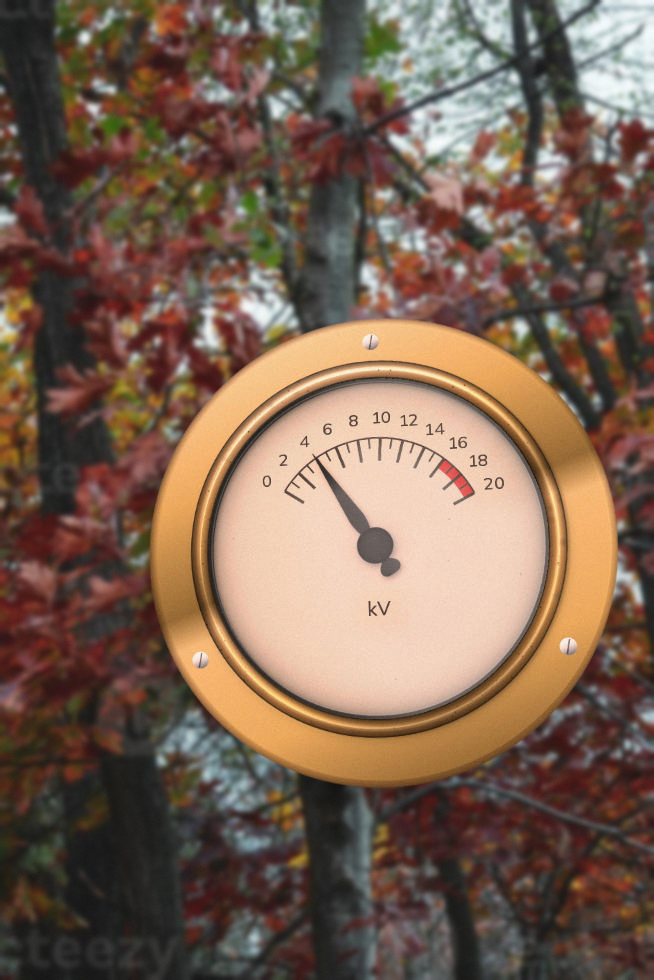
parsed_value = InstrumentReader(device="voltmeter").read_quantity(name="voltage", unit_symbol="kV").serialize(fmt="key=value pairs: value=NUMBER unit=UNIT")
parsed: value=4 unit=kV
